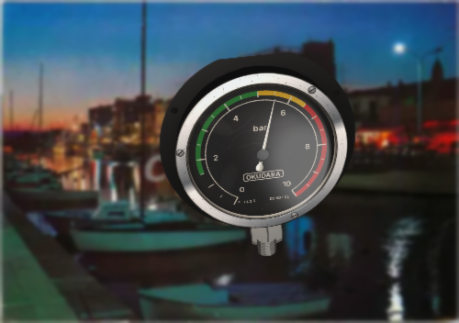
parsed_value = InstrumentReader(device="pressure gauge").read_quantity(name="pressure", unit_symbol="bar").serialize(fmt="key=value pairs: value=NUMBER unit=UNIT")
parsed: value=5.5 unit=bar
